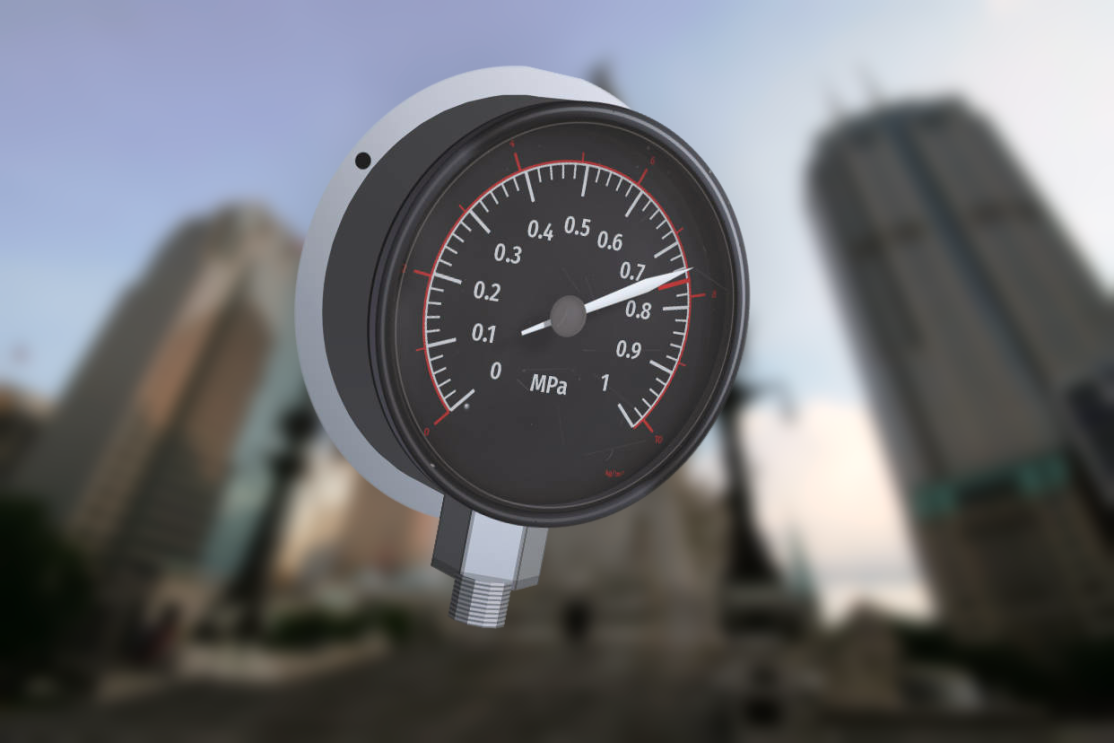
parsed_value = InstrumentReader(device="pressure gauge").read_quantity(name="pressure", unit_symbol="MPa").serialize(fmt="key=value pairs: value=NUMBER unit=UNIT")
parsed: value=0.74 unit=MPa
